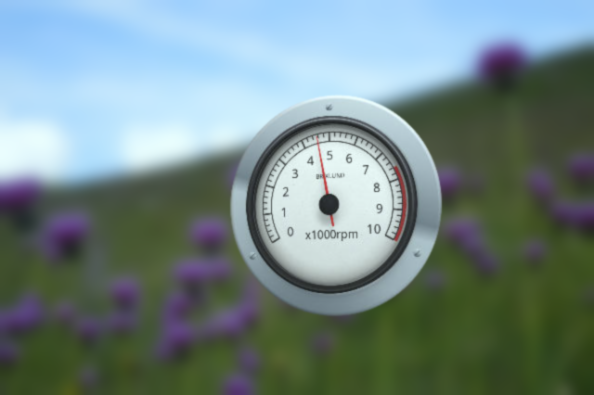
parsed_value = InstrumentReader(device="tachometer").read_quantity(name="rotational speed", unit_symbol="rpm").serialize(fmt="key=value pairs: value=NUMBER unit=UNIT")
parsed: value=4600 unit=rpm
